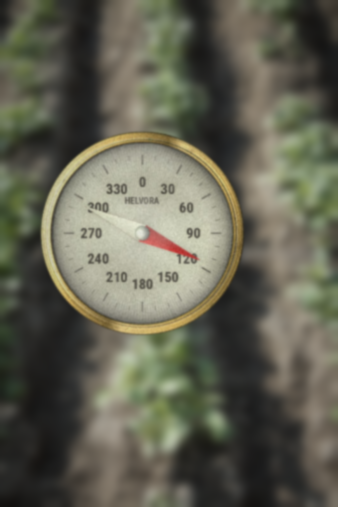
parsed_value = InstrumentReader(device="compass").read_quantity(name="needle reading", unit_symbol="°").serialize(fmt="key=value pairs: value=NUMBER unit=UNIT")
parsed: value=115 unit=°
